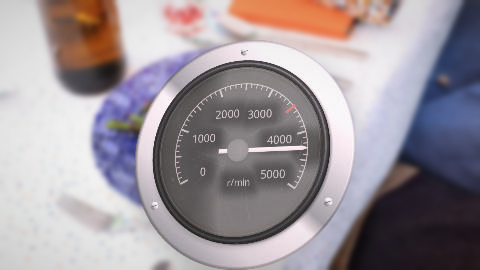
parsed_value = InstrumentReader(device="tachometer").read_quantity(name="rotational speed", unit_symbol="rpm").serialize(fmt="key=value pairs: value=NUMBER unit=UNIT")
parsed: value=4300 unit=rpm
